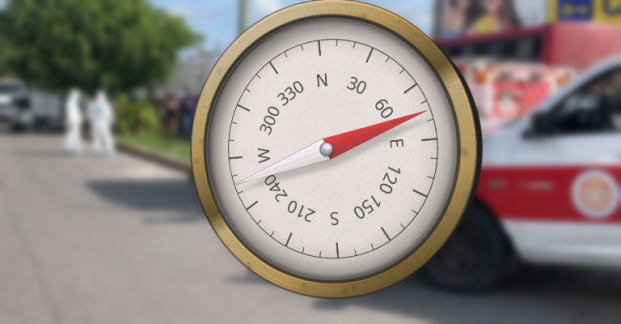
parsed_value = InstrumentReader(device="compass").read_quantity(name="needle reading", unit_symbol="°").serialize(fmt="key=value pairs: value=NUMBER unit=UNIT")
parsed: value=75 unit=°
